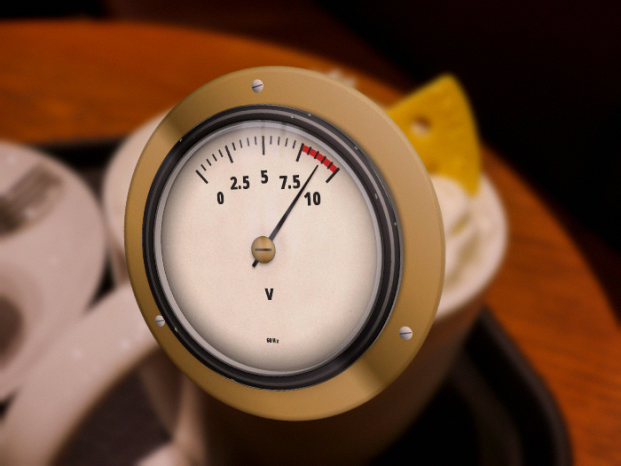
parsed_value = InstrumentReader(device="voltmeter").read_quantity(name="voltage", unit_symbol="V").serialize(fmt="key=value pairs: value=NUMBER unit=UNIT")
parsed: value=9 unit=V
